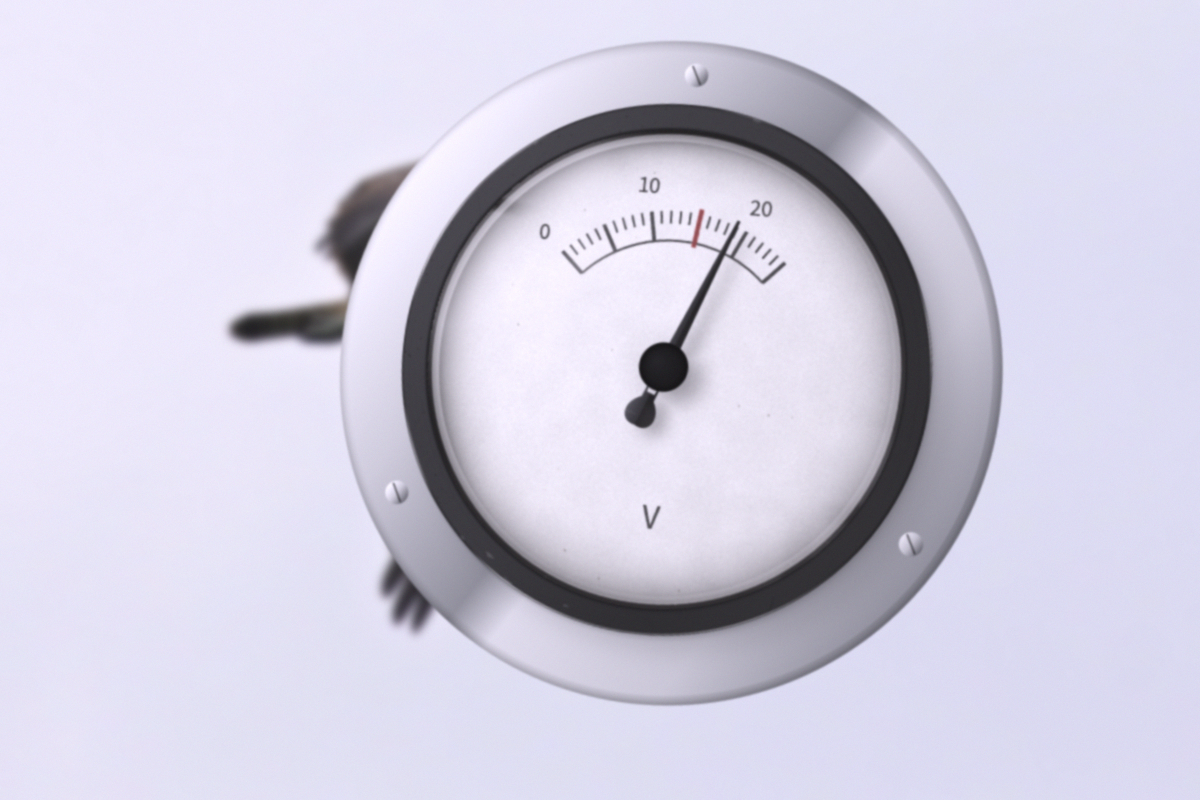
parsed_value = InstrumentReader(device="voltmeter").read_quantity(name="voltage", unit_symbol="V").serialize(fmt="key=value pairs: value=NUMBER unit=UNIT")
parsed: value=19 unit=V
